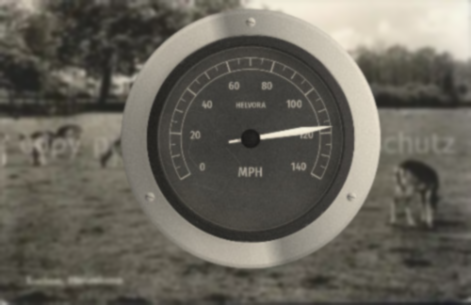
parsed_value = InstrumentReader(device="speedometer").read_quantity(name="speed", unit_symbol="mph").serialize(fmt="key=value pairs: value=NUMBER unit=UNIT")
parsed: value=117.5 unit=mph
